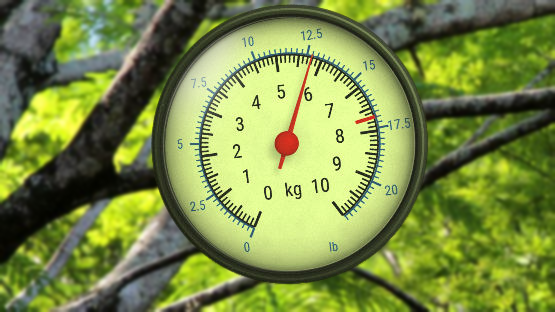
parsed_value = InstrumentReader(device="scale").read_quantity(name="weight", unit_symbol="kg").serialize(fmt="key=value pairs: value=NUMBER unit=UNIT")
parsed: value=5.8 unit=kg
